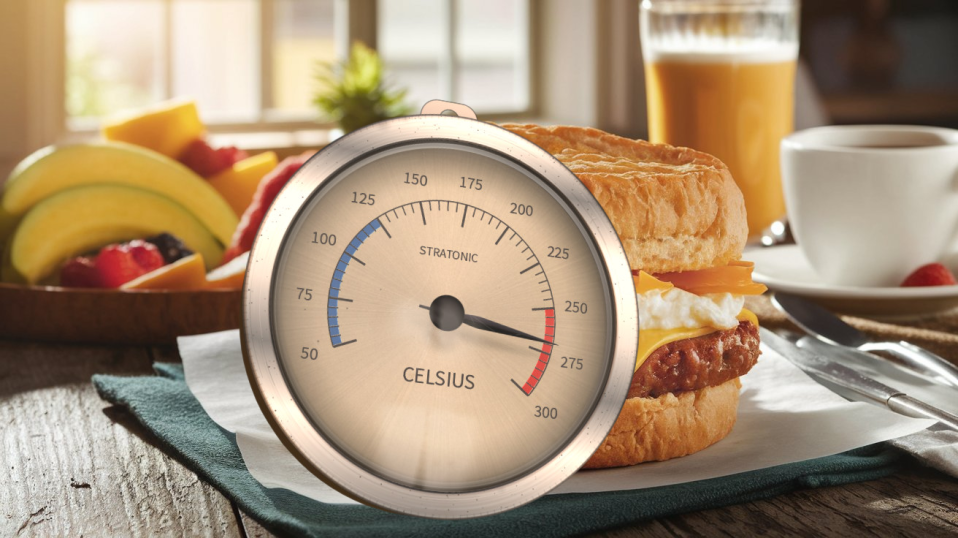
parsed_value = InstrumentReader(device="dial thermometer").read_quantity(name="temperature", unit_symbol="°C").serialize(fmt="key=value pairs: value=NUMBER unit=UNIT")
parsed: value=270 unit=°C
